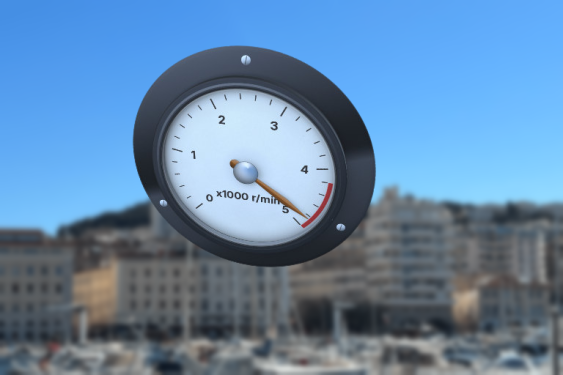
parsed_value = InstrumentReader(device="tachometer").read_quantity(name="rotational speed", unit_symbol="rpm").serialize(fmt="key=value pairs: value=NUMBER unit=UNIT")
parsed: value=4800 unit=rpm
